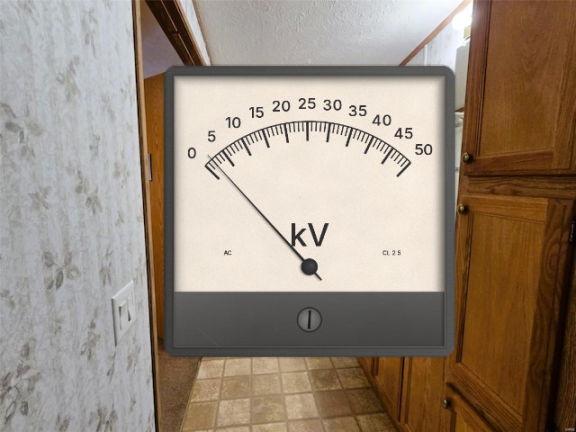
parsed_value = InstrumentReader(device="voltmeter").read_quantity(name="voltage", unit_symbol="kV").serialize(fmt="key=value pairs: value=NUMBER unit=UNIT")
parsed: value=2 unit=kV
